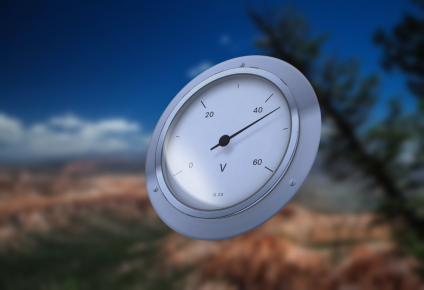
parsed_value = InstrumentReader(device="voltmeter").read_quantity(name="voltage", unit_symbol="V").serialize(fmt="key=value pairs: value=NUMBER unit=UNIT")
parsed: value=45 unit=V
